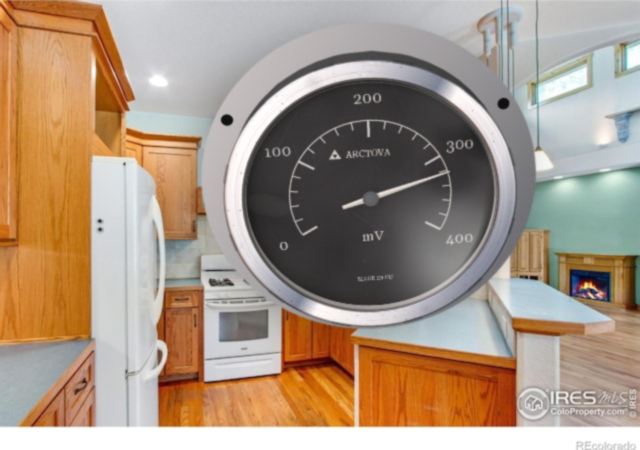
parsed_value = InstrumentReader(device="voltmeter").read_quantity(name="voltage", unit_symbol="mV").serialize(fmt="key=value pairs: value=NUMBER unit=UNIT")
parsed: value=320 unit=mV
